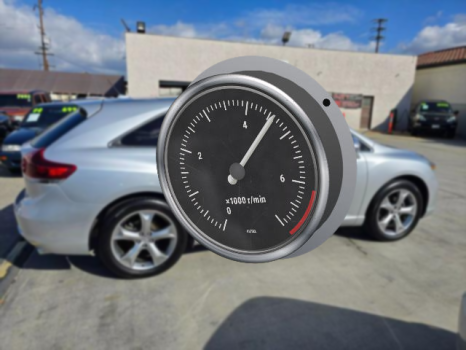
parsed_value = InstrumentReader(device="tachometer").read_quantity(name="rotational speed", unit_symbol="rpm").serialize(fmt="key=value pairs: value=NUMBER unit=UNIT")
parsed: value=4600 unit=rpm
